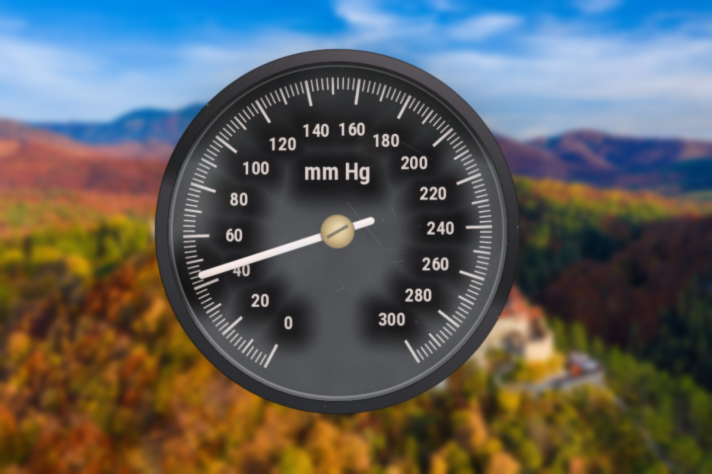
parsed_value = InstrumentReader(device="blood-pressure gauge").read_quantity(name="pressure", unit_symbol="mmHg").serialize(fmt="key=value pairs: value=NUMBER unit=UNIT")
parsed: value=44 unit=mmHg
